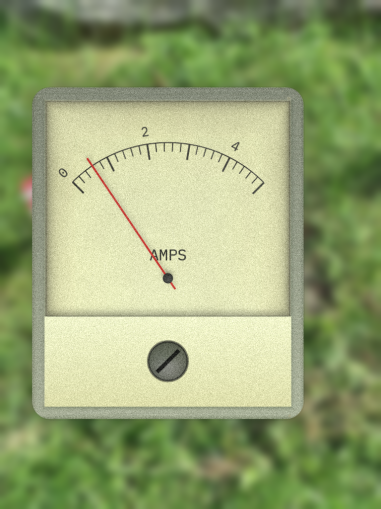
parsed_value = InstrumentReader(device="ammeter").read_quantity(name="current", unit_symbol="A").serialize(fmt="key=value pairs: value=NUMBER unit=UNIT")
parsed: value=0.6 unit=A
